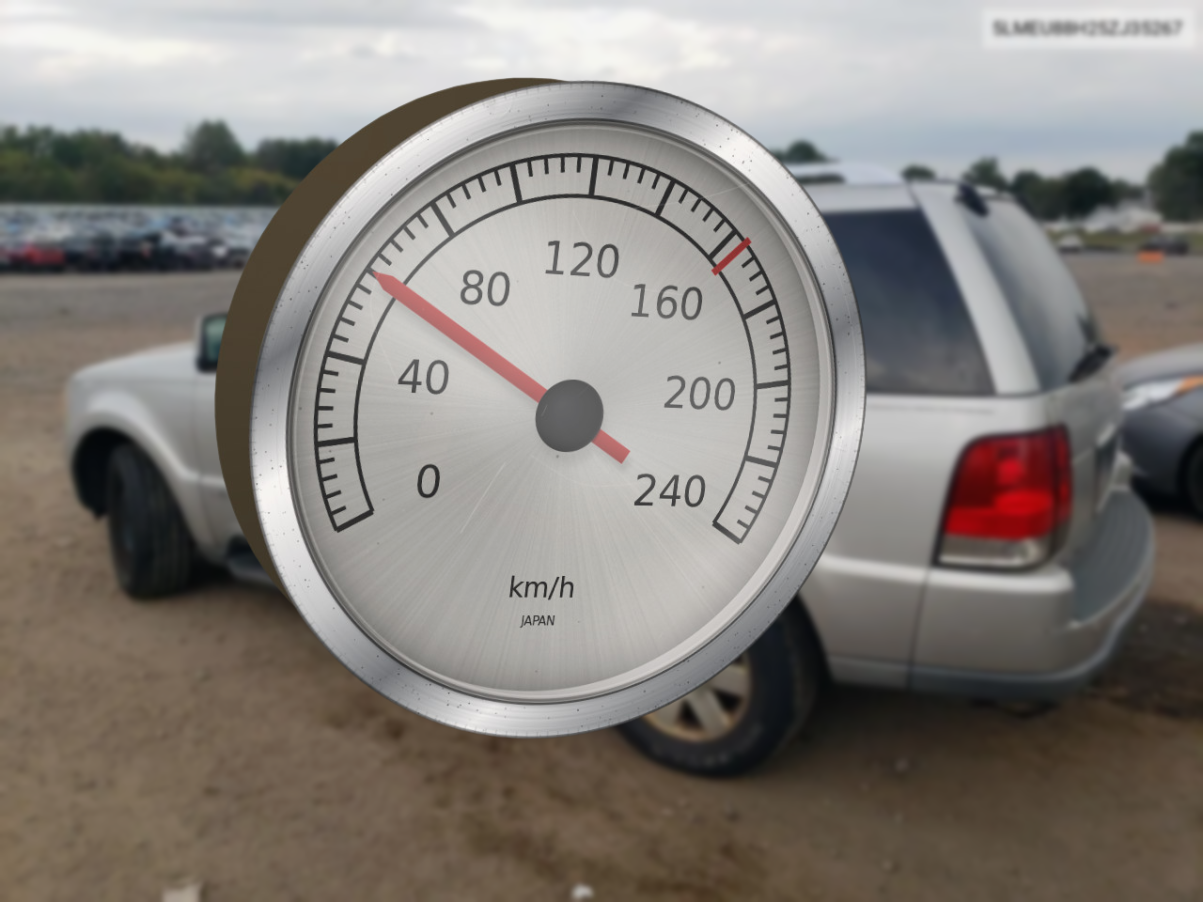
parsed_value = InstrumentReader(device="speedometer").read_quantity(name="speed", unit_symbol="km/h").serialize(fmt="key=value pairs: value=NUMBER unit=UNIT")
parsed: value=60 unit=km/h
